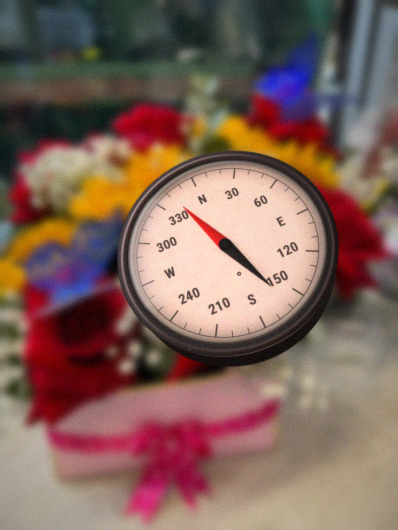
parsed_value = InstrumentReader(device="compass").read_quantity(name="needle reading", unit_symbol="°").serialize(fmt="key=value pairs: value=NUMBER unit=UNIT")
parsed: value=340 unit=°
